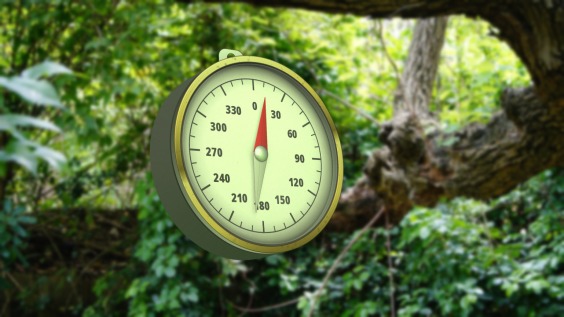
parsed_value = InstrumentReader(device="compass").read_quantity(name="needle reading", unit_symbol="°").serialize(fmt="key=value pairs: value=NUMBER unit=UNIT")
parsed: value=10 unit=°
